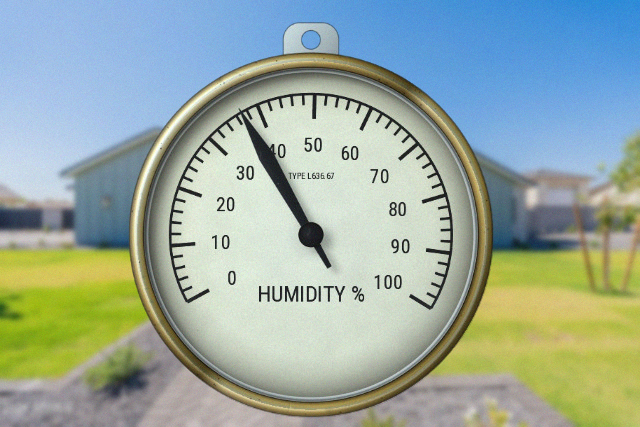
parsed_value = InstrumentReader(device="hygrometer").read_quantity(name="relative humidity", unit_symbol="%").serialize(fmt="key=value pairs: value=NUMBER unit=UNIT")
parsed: value=37 unit=%
